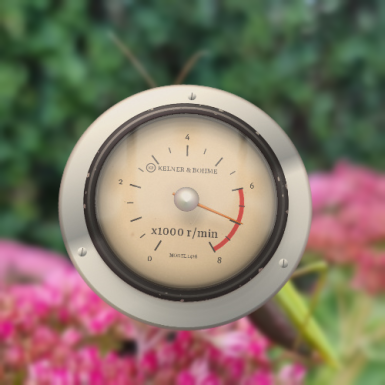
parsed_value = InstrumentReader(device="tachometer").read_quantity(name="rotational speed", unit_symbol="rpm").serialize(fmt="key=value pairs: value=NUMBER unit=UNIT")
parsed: value=7000 unit=rpm
